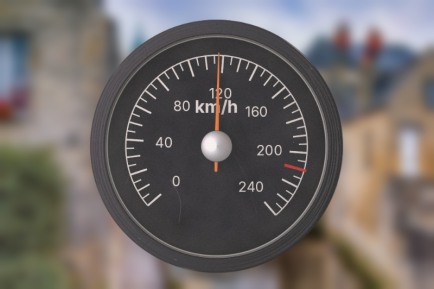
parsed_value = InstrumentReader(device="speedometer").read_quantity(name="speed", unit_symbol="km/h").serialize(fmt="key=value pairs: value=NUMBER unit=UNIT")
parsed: value=117.5 unit=km/h
